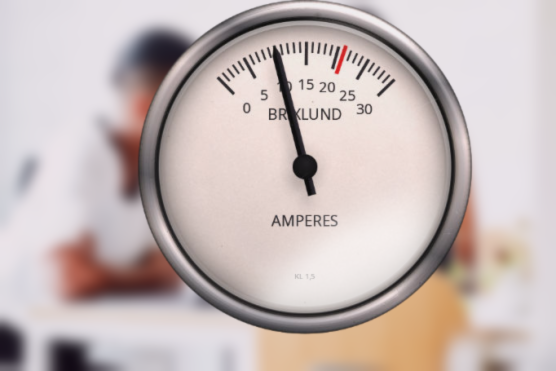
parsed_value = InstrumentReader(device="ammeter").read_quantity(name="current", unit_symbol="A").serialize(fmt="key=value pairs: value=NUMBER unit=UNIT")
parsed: value=10 unit=A
